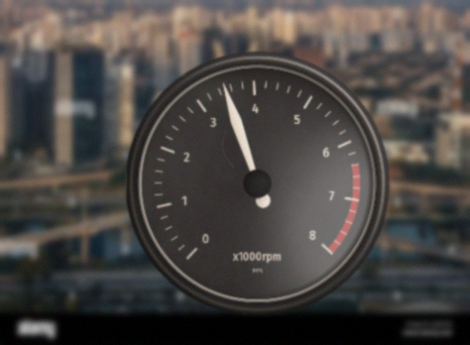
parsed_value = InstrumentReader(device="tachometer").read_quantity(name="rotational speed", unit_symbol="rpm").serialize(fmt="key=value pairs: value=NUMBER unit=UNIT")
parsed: value=3500 unit=rpm
